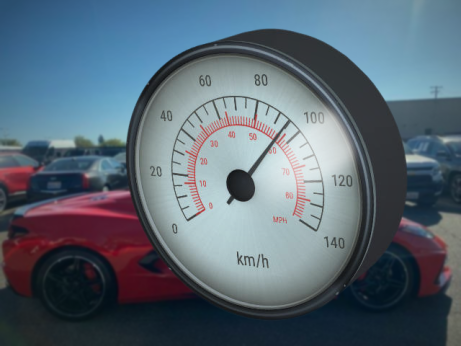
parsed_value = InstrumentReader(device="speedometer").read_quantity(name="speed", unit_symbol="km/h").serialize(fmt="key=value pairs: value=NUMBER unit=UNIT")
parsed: value=95 unit=km/h
